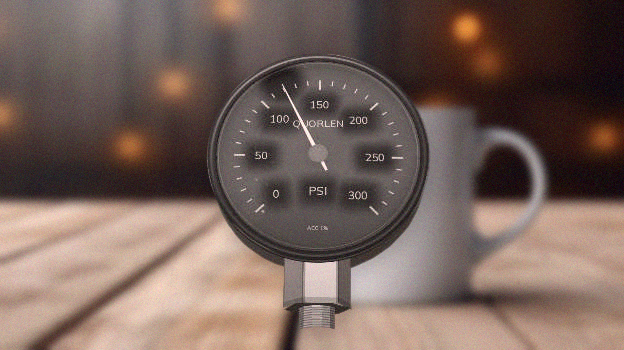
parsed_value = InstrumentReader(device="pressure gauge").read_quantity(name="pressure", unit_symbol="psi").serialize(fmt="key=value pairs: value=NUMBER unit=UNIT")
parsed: value=120 unit=psi
